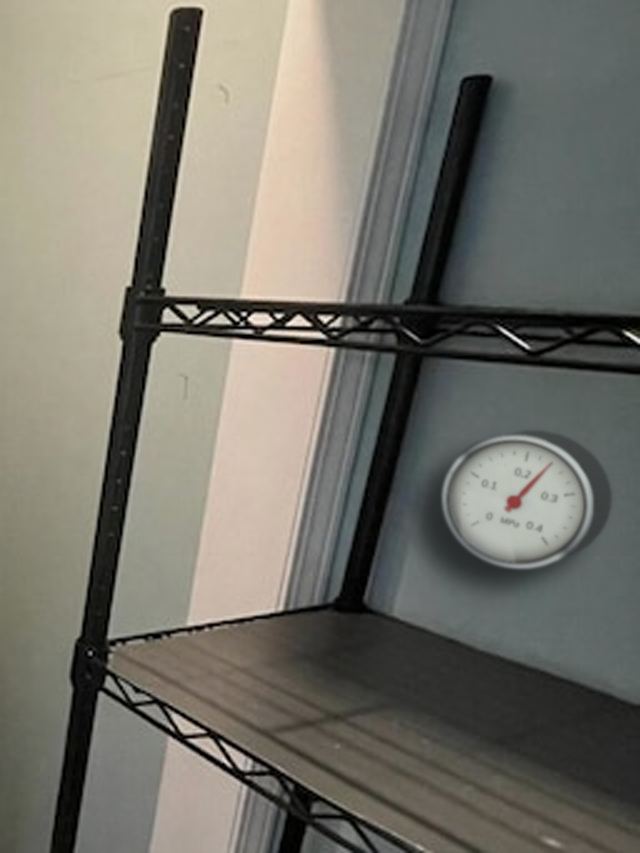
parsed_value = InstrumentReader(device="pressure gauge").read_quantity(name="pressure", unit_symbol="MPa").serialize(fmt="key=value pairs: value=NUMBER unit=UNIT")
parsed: value=0.24 unit=MPa
